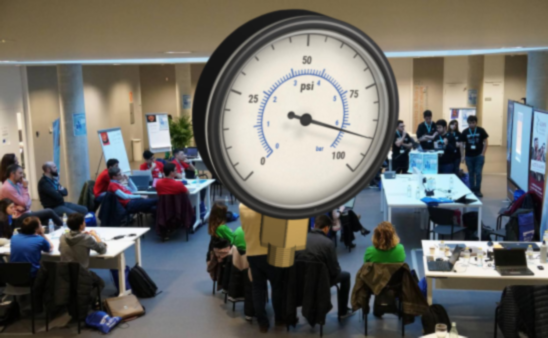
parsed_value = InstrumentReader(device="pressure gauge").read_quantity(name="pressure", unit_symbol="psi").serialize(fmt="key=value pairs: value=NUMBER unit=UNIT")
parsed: value=90 unit=psi
